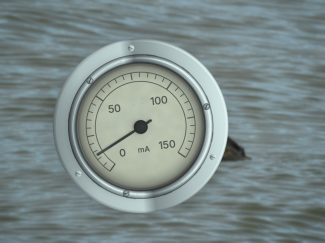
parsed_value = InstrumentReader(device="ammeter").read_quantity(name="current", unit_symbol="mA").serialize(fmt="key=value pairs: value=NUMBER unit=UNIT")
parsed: value=12.5 unit=mA
